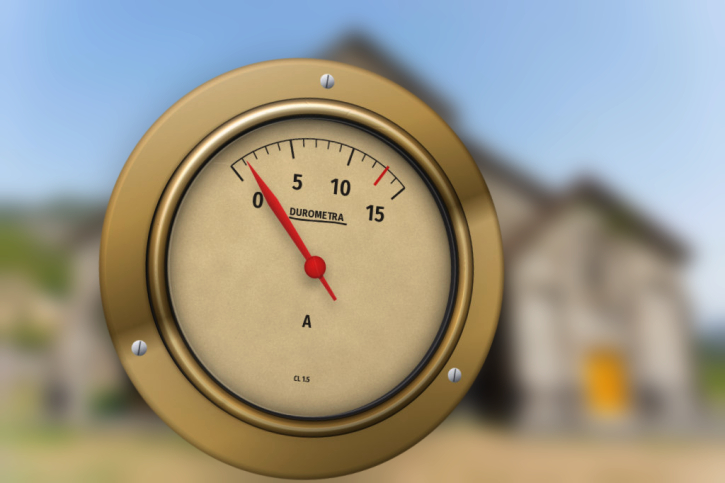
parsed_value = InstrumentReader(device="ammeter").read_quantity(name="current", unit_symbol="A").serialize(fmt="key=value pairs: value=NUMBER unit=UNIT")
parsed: value=1 unit=A
